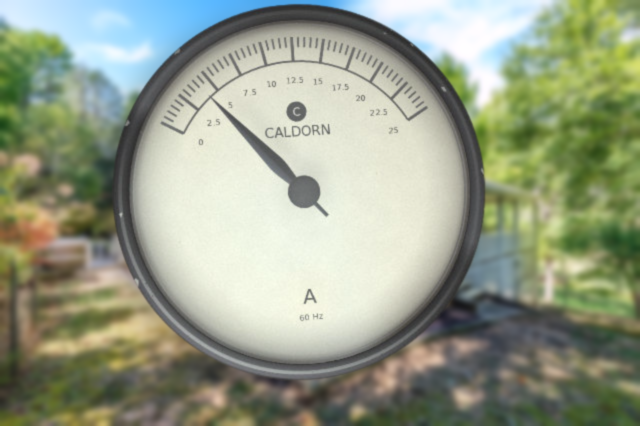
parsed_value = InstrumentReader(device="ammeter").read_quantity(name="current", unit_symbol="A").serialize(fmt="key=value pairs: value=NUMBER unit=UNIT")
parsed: value=4 unit=A
